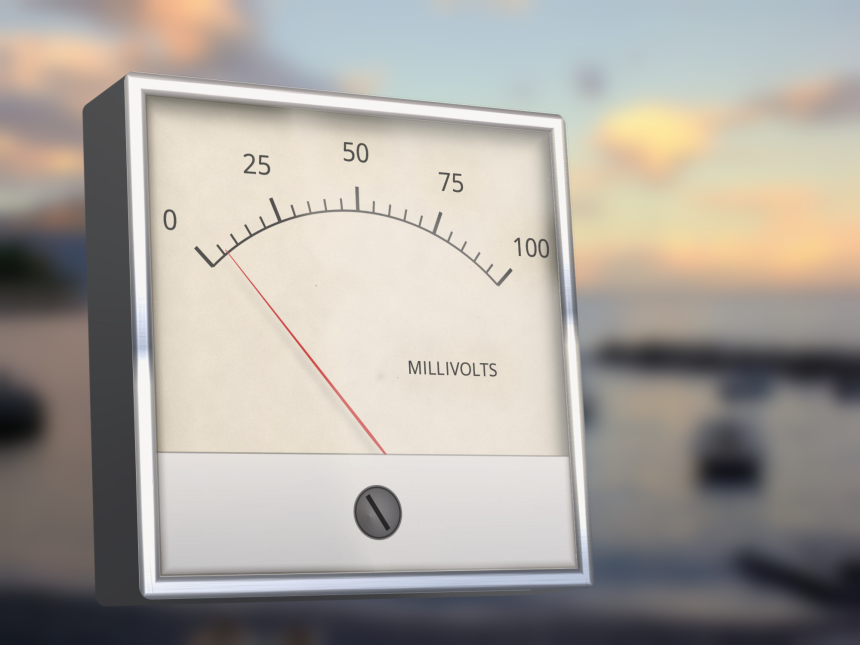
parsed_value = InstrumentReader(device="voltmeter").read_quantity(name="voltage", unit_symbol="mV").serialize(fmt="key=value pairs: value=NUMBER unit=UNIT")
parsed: value=5 unit=mV
